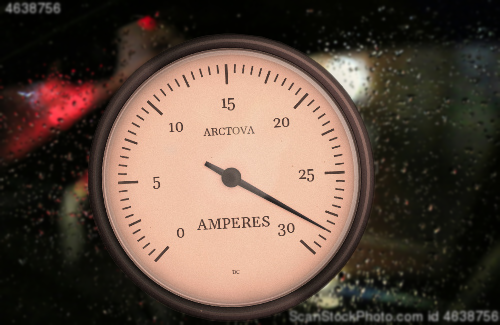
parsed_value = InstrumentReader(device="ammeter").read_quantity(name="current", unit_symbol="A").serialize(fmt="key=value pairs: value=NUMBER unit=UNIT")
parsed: value=28.5 unit=A
